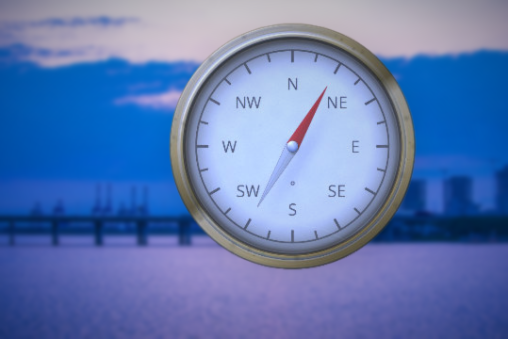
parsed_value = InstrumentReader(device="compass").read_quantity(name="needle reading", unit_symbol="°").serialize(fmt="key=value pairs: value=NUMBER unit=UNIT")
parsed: value=30 unit=°
